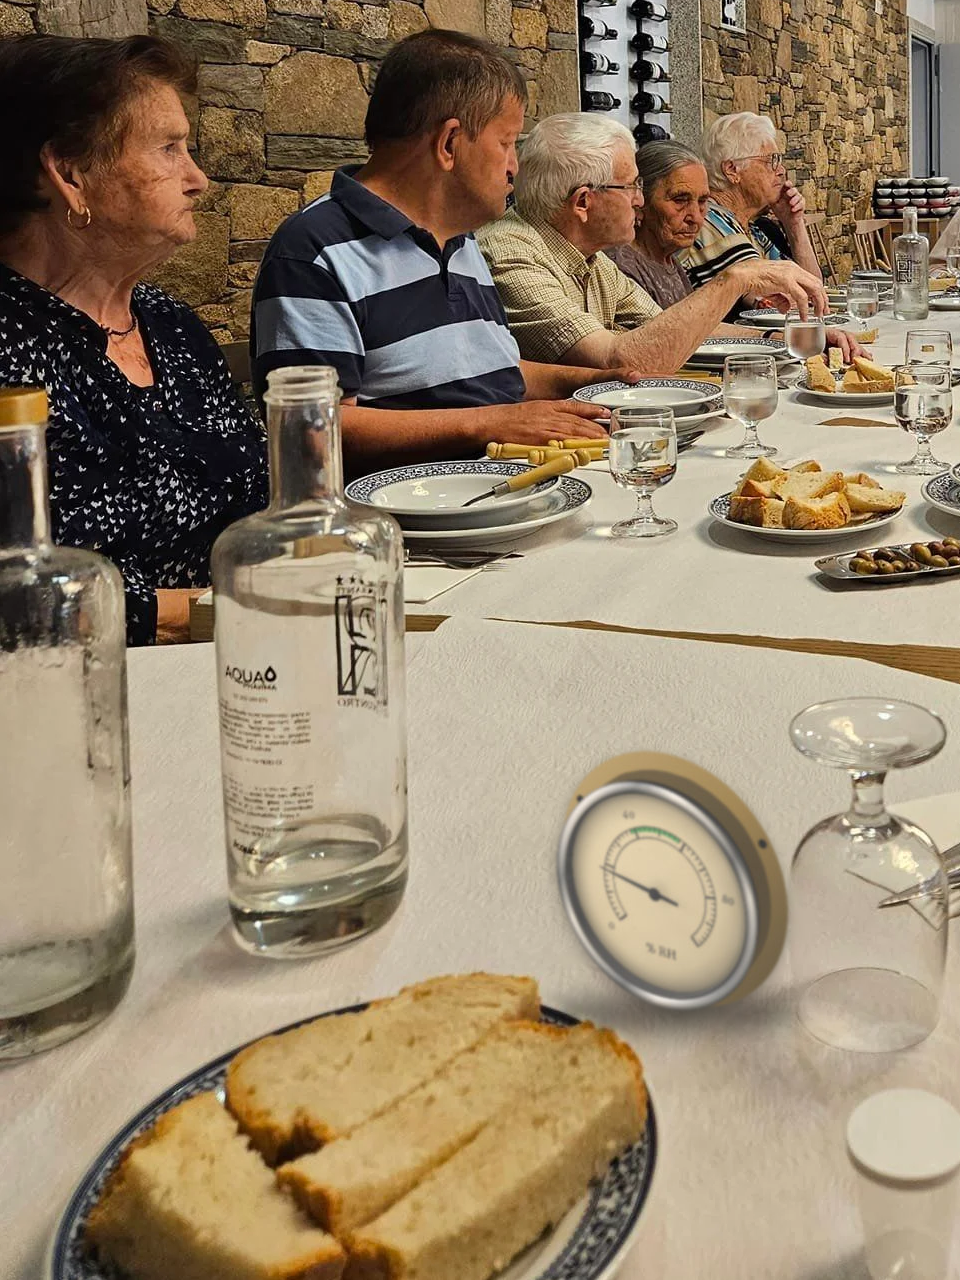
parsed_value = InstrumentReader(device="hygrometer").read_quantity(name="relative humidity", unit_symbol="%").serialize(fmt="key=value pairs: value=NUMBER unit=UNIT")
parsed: value=20 unit=%
